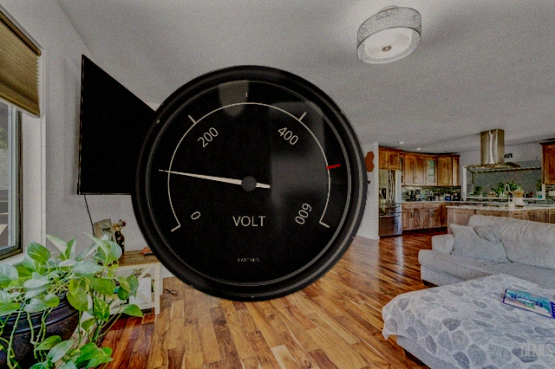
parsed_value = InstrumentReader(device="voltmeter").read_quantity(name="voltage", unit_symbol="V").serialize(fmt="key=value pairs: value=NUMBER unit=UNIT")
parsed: value=100 unit=V
